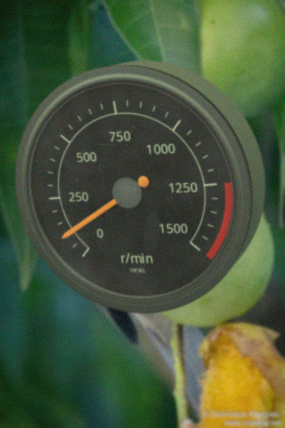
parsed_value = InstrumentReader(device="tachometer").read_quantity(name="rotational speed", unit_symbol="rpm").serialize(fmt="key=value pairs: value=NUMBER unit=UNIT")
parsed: value=100 unit=rpm
